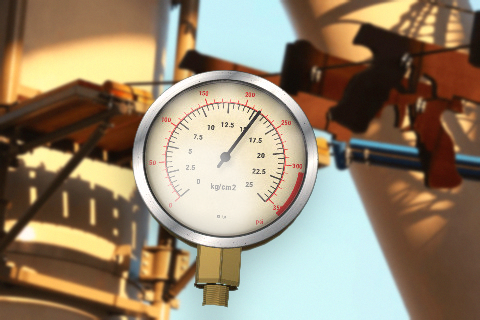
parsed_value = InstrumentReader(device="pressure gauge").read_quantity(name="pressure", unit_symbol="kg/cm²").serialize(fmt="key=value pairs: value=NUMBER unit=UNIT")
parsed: value=15.5 unit=kg/cm²
